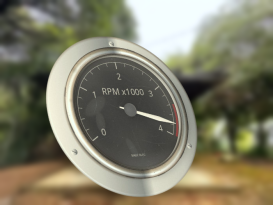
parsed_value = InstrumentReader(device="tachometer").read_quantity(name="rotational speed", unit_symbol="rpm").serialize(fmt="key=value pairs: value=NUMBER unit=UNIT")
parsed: value=3800 unit=rpm
